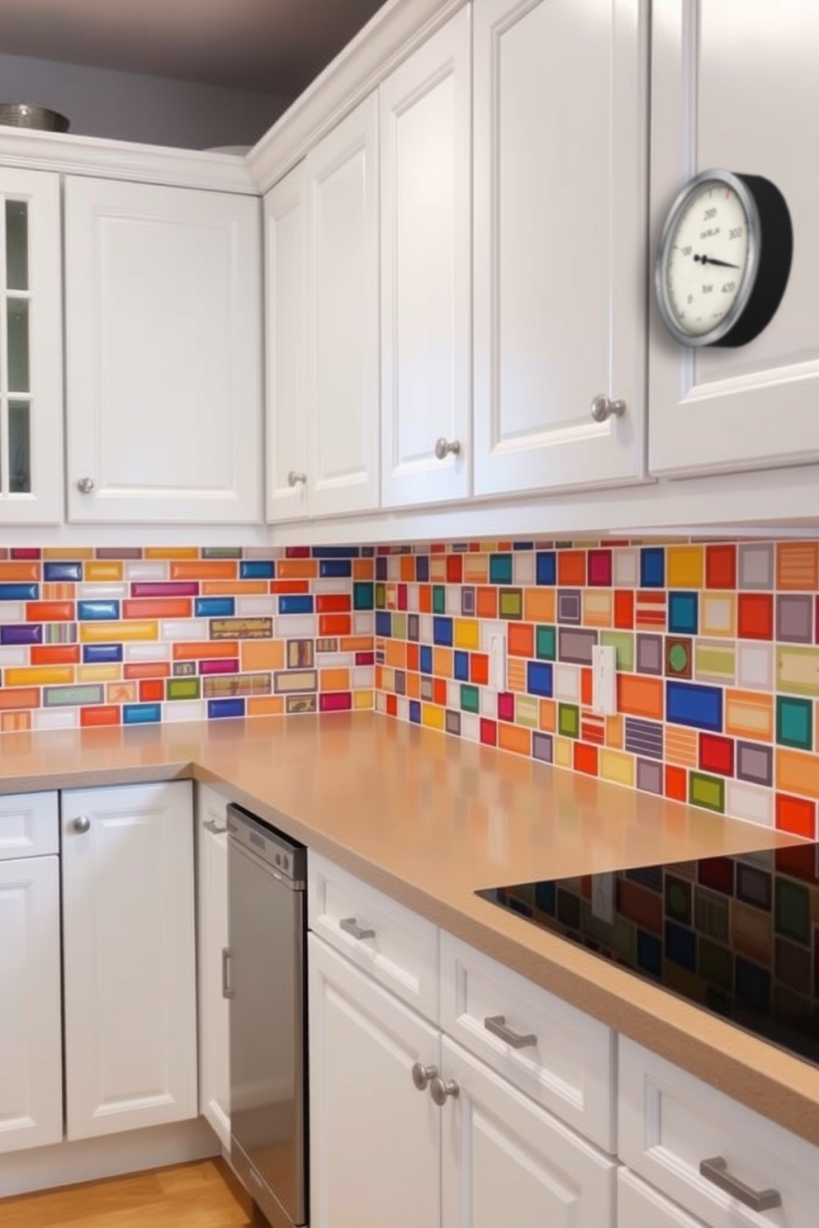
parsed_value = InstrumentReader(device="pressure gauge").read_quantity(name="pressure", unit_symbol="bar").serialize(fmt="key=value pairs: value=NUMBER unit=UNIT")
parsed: value=360 unit=bar
